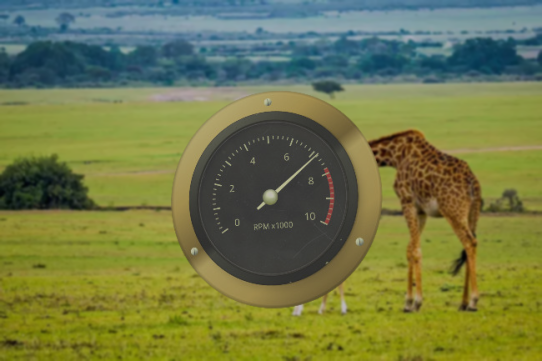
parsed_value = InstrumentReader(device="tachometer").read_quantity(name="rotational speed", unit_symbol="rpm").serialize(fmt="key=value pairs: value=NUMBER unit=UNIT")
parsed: value=7200 unit=rpm
